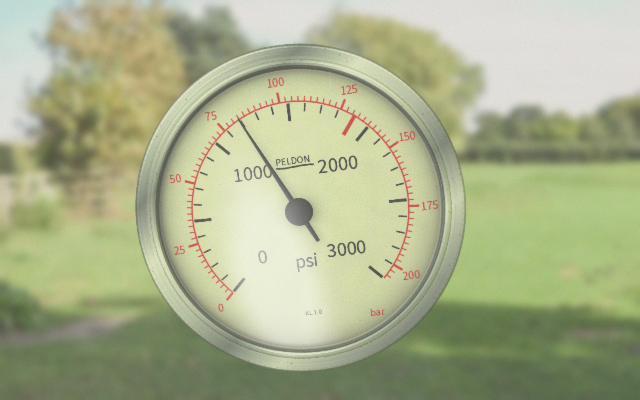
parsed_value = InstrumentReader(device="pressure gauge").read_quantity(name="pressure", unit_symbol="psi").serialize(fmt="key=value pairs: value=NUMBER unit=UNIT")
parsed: value=1200 unit=psi
